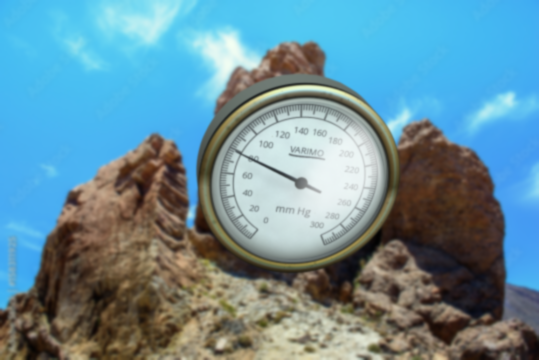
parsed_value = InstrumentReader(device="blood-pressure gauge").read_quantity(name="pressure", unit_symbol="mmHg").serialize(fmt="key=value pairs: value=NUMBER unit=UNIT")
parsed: value=80 unit=mmHg
